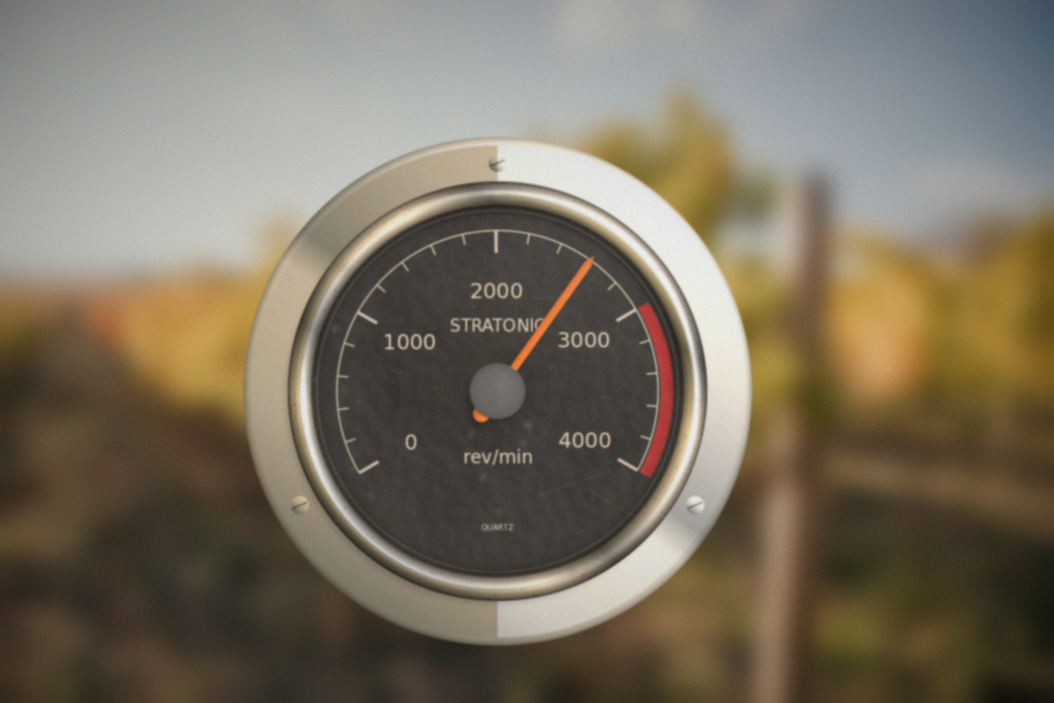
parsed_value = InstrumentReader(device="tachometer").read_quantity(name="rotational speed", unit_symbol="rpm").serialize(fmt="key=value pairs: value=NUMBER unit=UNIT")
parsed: value=2600 unit=rpm
